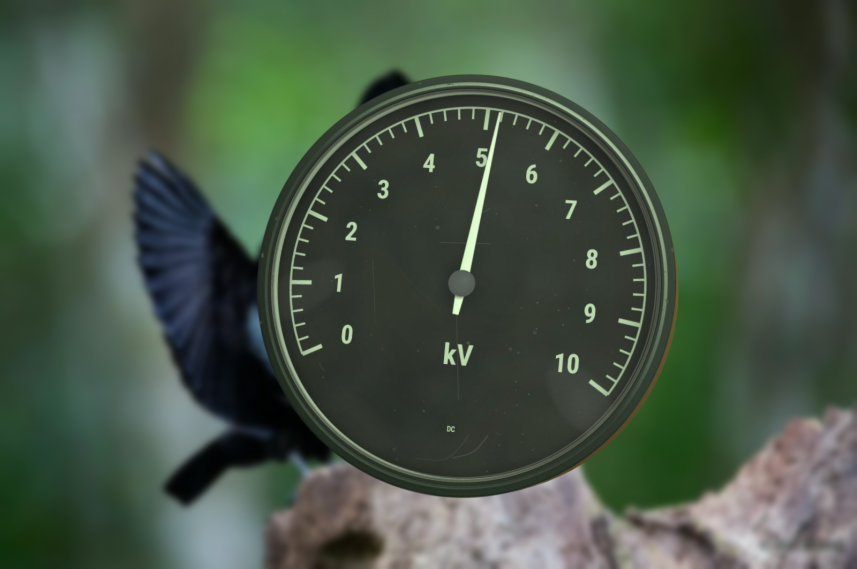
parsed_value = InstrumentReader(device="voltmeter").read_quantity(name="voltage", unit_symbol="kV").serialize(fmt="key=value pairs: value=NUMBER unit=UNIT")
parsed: value=5.2 unit=kV
